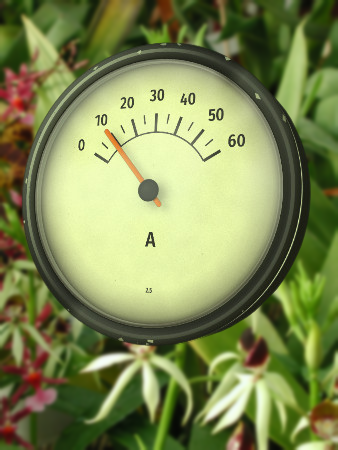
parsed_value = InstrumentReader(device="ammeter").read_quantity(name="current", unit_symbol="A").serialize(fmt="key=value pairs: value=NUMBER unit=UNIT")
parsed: value=10 unit=A
